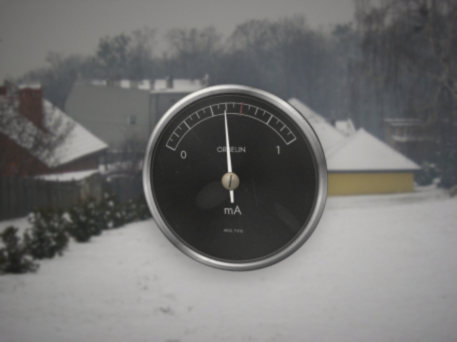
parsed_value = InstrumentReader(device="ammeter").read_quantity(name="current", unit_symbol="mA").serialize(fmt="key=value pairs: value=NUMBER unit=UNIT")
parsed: value=0.5 unit=mA
